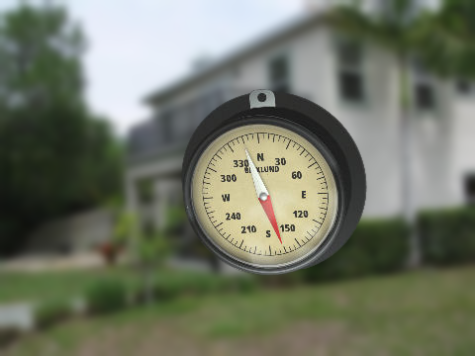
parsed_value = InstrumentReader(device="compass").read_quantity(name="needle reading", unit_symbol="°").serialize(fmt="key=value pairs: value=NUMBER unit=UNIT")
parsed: value=165 unit=°
